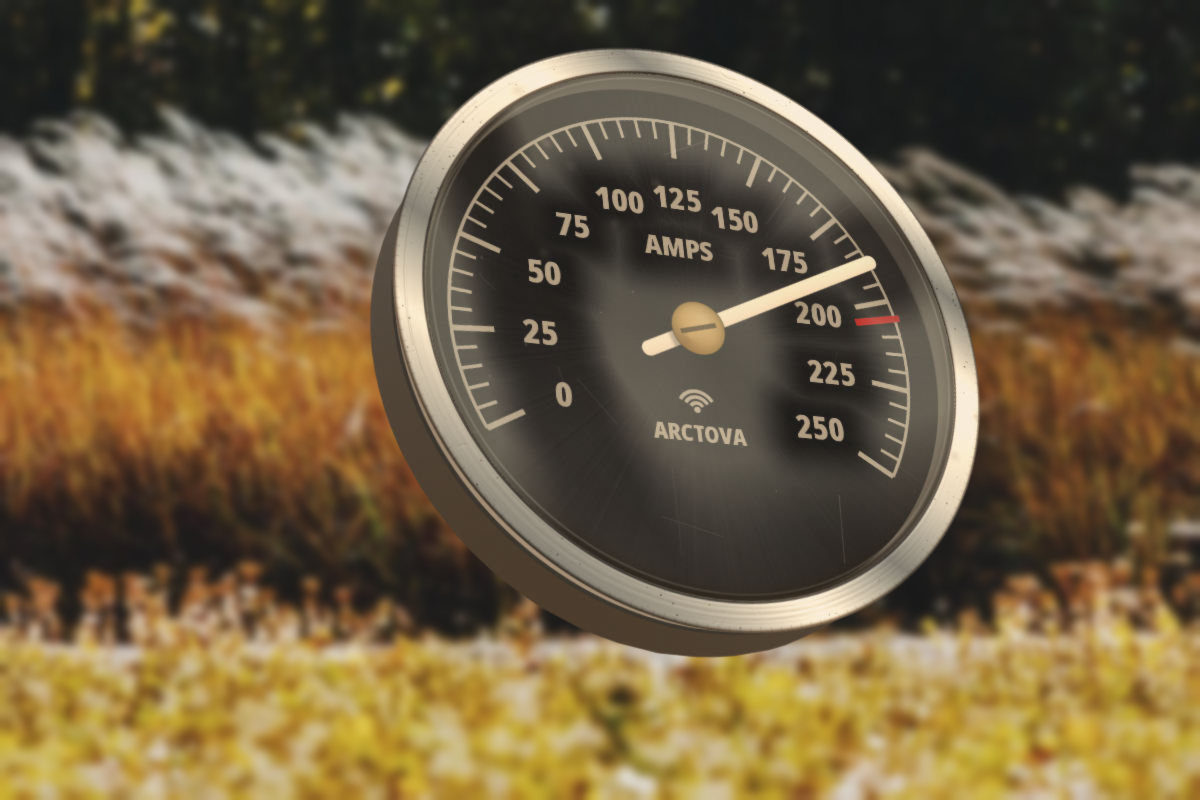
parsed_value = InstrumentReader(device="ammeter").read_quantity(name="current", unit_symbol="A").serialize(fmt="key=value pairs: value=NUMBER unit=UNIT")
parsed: value=190 unit=A
